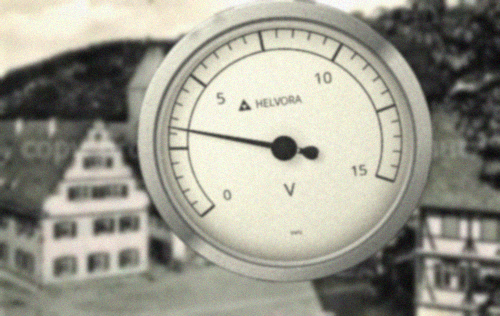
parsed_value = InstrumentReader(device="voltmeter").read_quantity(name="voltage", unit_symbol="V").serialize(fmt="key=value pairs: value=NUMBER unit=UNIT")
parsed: value=3.25 unit=V
